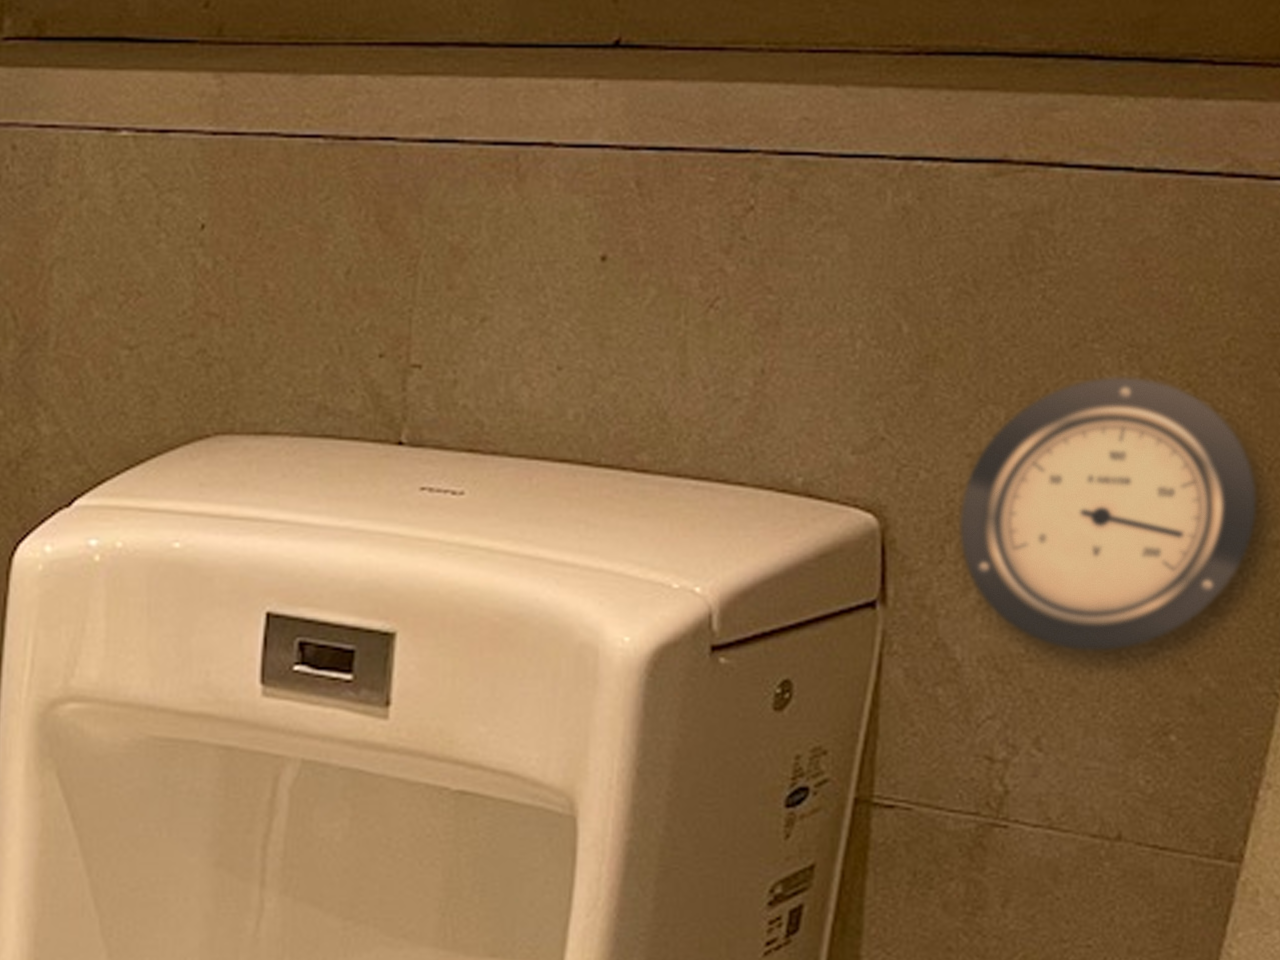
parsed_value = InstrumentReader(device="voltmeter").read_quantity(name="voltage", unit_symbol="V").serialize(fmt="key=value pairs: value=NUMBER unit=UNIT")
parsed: value=180 unit=V
